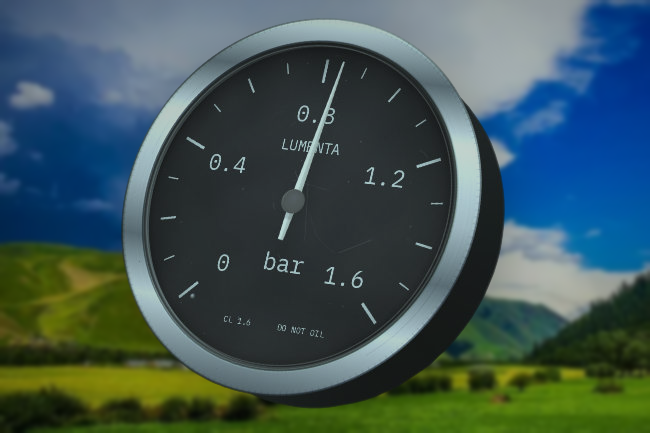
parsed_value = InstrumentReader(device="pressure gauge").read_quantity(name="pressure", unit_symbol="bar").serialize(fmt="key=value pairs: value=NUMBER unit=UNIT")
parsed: value=0.85 unit=bar
